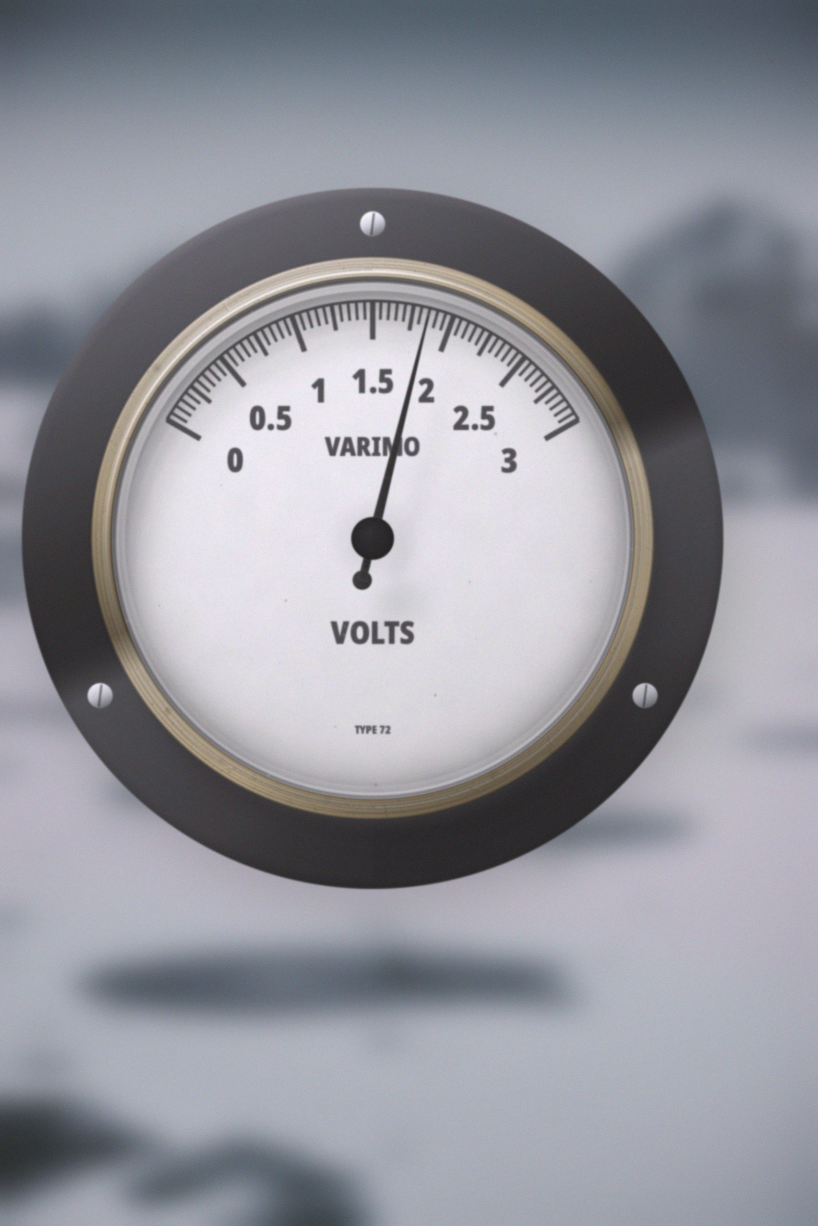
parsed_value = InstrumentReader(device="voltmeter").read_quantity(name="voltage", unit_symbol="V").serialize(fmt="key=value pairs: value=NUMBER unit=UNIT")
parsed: value=1.85 unit=V
